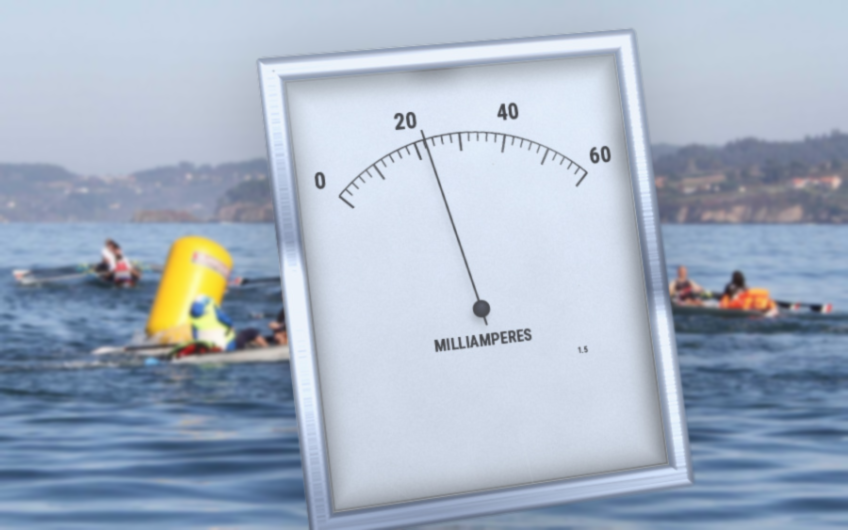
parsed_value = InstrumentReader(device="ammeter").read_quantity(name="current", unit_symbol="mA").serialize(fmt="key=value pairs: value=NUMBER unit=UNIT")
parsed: value=22 unit=mA
